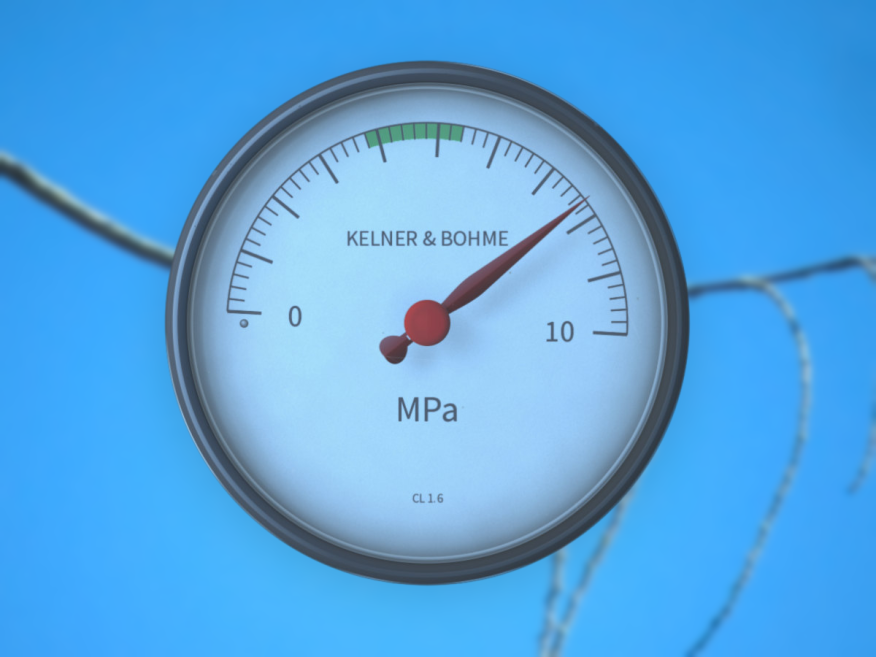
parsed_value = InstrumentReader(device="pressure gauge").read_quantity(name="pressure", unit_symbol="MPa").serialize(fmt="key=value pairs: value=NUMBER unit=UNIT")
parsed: value=7.7 unit=MPa
